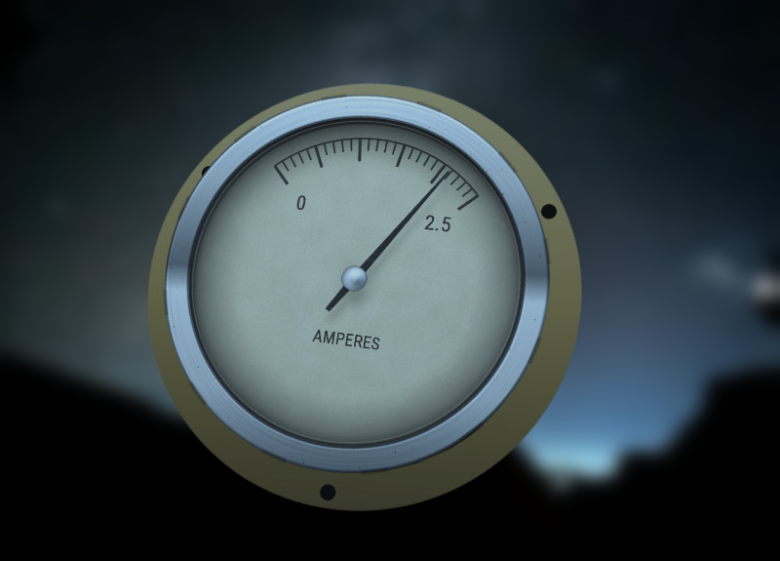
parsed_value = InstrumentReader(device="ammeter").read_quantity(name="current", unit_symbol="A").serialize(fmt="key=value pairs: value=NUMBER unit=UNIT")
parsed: value=2.1 unit=A
